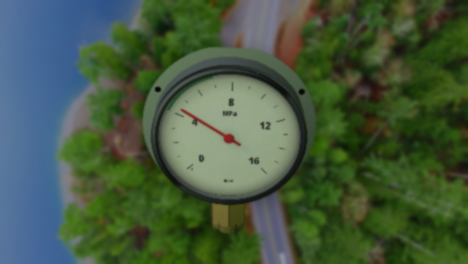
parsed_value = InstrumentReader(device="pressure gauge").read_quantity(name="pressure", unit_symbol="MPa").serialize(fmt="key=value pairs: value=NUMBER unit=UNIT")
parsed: value=4.5 unit=MPa
